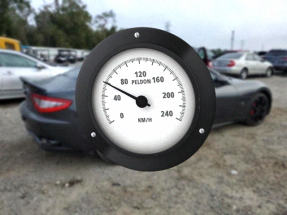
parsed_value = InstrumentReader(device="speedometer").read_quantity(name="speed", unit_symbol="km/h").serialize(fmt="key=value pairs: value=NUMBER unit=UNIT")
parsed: value=60 unit=km/h
